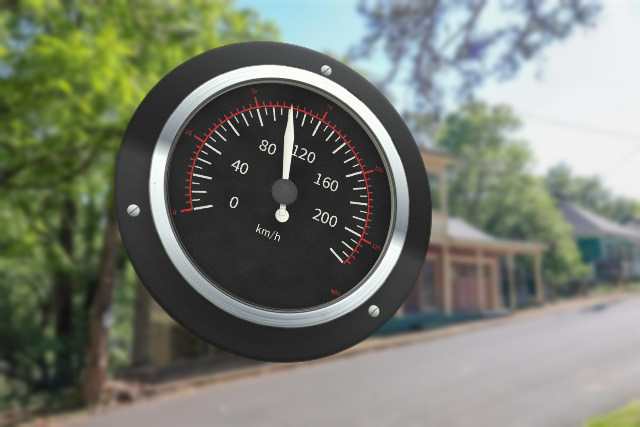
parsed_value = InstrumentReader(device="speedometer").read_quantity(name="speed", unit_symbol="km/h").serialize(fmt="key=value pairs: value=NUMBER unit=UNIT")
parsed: value=100 unit=km/h
